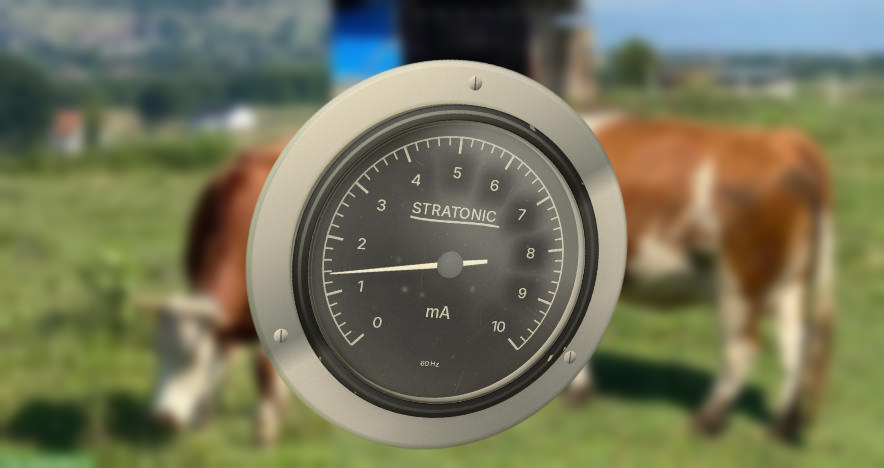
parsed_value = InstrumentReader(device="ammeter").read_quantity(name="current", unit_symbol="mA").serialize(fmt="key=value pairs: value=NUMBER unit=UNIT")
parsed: value=1.4 unit=mA
